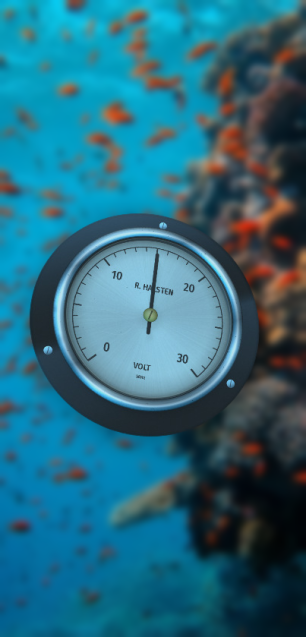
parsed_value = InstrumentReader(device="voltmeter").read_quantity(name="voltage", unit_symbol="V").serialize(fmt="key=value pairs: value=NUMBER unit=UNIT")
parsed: value=15 unit=V
